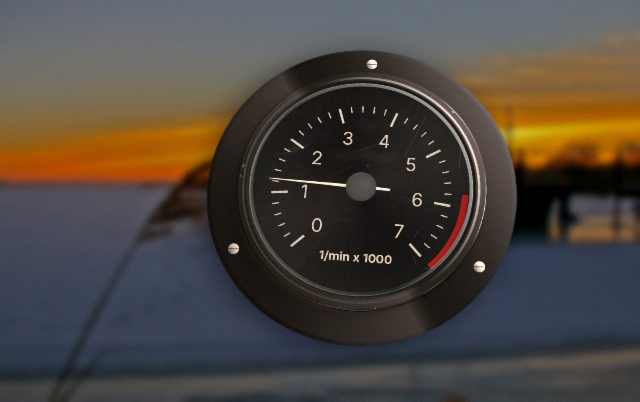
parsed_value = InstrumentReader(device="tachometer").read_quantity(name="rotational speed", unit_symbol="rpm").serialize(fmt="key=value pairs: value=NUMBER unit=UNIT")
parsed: value=1200 unit=rpm
